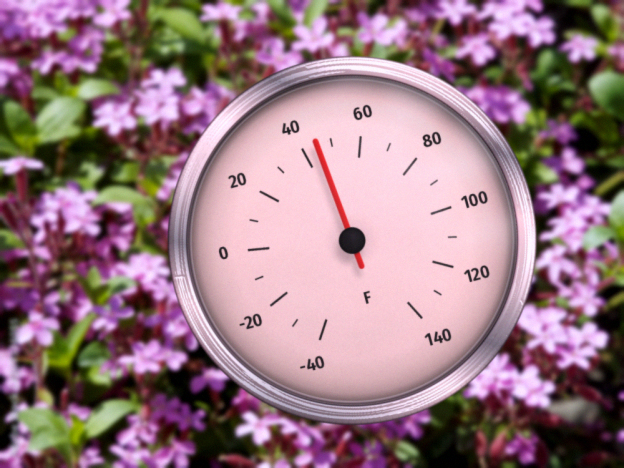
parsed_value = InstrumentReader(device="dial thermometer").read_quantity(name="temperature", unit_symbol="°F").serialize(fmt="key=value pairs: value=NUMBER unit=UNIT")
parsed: value=45 unit=°F
